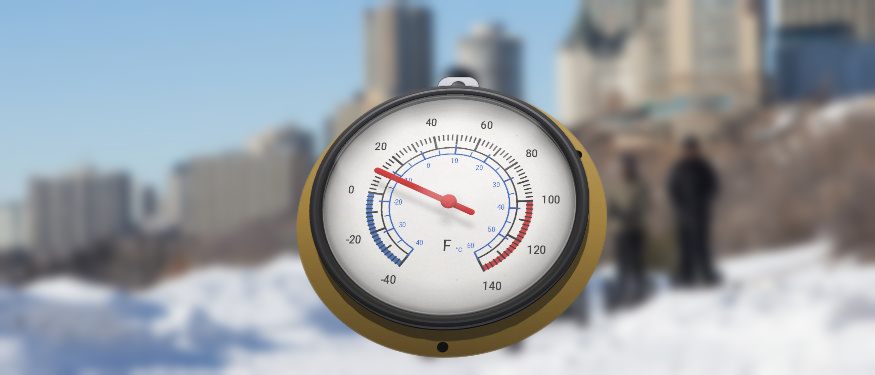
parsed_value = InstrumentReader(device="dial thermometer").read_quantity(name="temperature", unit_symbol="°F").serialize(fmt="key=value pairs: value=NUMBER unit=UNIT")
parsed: value=10 unit=°F
